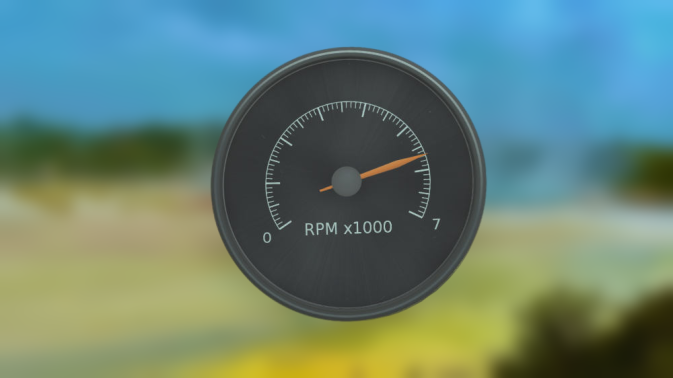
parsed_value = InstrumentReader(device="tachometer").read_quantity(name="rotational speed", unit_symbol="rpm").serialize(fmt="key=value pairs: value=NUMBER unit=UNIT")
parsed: value=5700 unit=rpm
